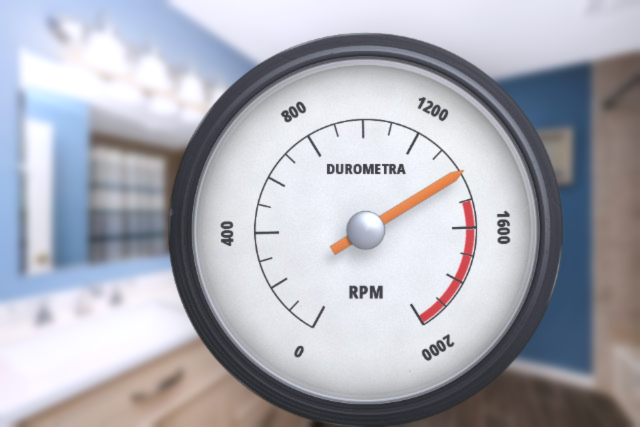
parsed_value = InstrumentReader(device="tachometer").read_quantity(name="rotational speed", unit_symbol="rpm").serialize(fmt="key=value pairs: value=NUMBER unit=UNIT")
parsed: value=1400 unit=rpm
